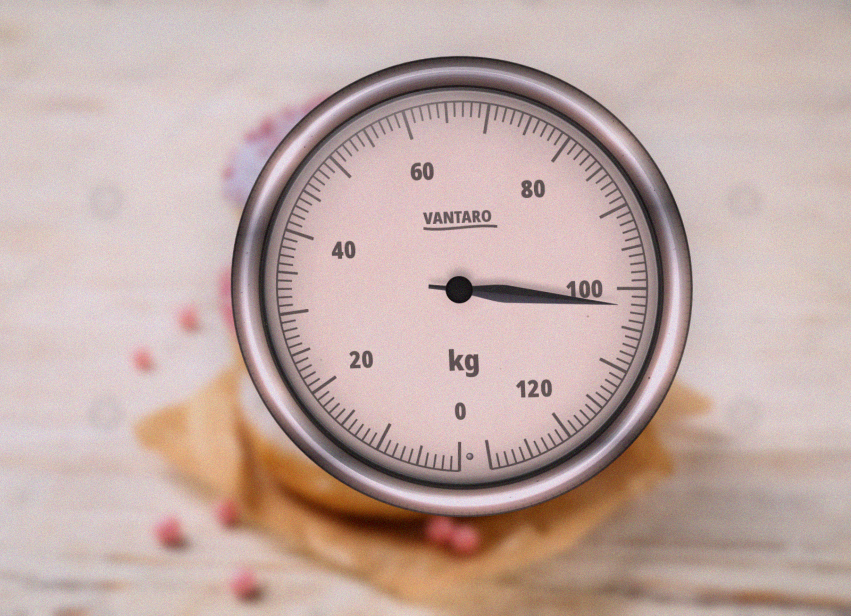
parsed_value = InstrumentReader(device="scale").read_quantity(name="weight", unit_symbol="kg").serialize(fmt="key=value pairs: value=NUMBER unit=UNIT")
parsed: value=102 unit=kg
